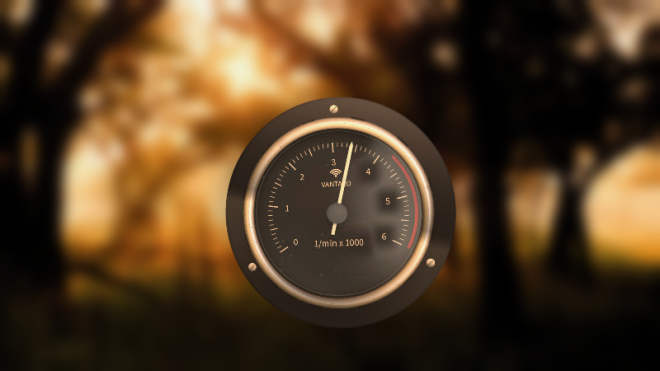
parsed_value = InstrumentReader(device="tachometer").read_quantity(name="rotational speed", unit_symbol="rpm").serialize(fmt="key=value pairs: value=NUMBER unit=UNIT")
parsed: value=3400 unit=rpm
